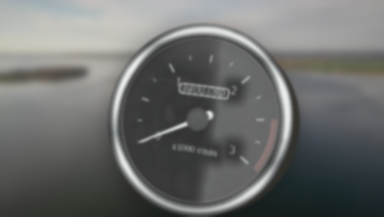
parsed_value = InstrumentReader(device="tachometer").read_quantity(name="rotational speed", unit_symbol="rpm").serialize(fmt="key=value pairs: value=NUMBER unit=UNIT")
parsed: value=0 unit=rpm
